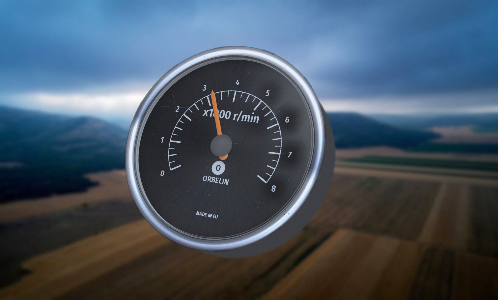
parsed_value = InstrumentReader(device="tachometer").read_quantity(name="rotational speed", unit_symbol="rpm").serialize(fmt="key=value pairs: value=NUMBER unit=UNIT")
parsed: value=3250 unit=rpm
